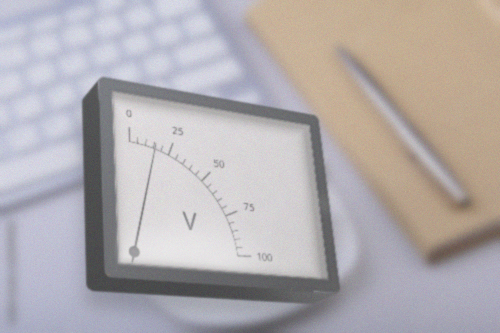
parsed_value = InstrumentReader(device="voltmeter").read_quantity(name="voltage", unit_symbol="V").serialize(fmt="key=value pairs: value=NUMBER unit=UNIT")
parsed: value=15 unit=V
